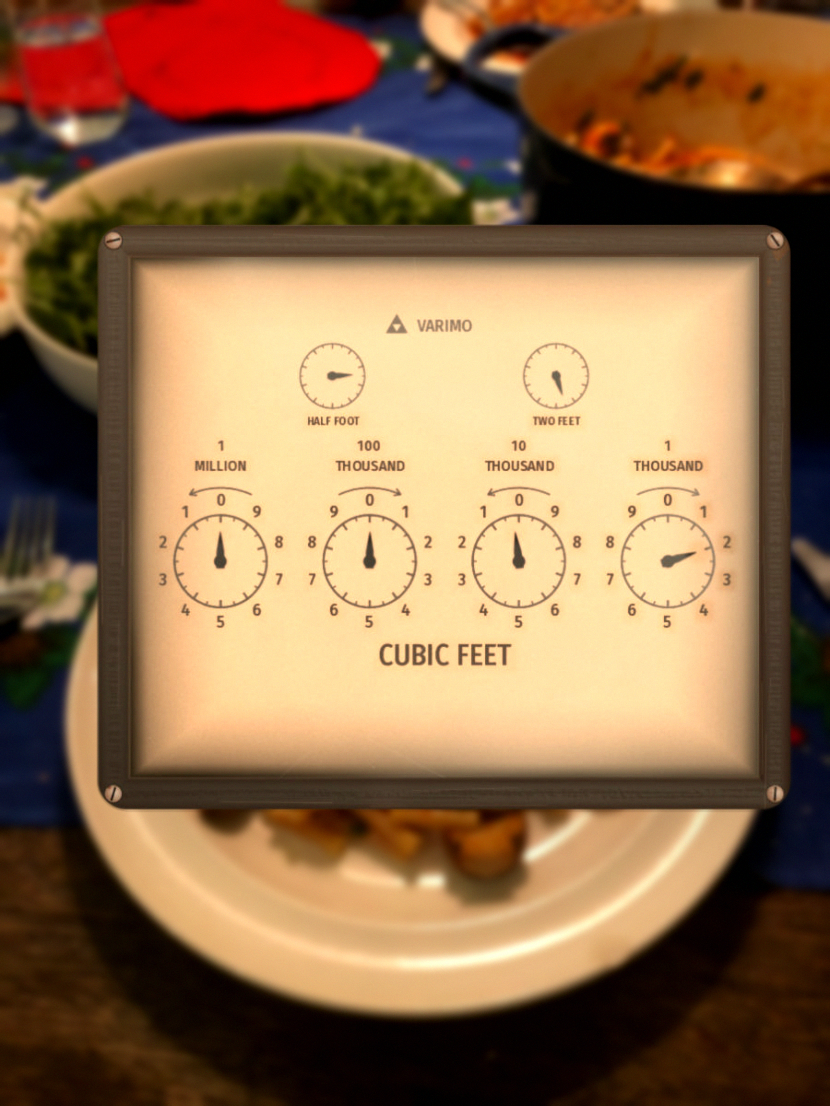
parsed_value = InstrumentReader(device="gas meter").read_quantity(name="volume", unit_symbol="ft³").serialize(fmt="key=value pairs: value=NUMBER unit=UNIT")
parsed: value=200 unit=ft³
